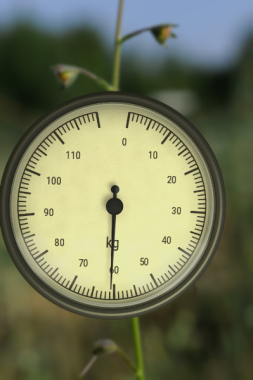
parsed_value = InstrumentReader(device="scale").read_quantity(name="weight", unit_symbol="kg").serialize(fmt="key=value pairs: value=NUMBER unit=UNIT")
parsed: value=61 unit=kg
